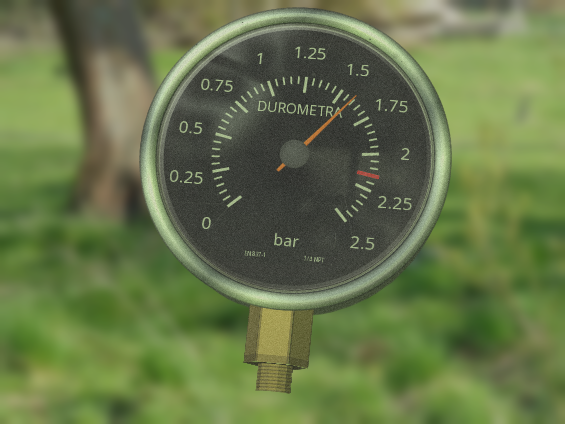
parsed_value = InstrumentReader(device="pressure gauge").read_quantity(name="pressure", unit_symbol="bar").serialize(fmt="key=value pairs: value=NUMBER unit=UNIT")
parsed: value=1.6 unit=bar
